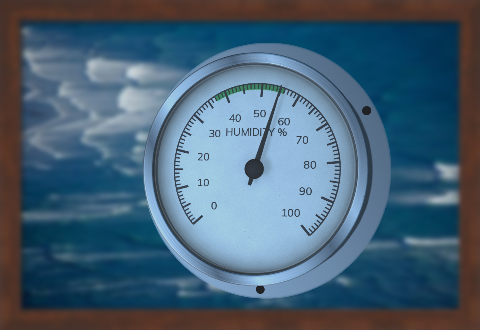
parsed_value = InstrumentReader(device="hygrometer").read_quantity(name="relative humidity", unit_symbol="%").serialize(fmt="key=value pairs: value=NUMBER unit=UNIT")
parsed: value=55 unit=%
